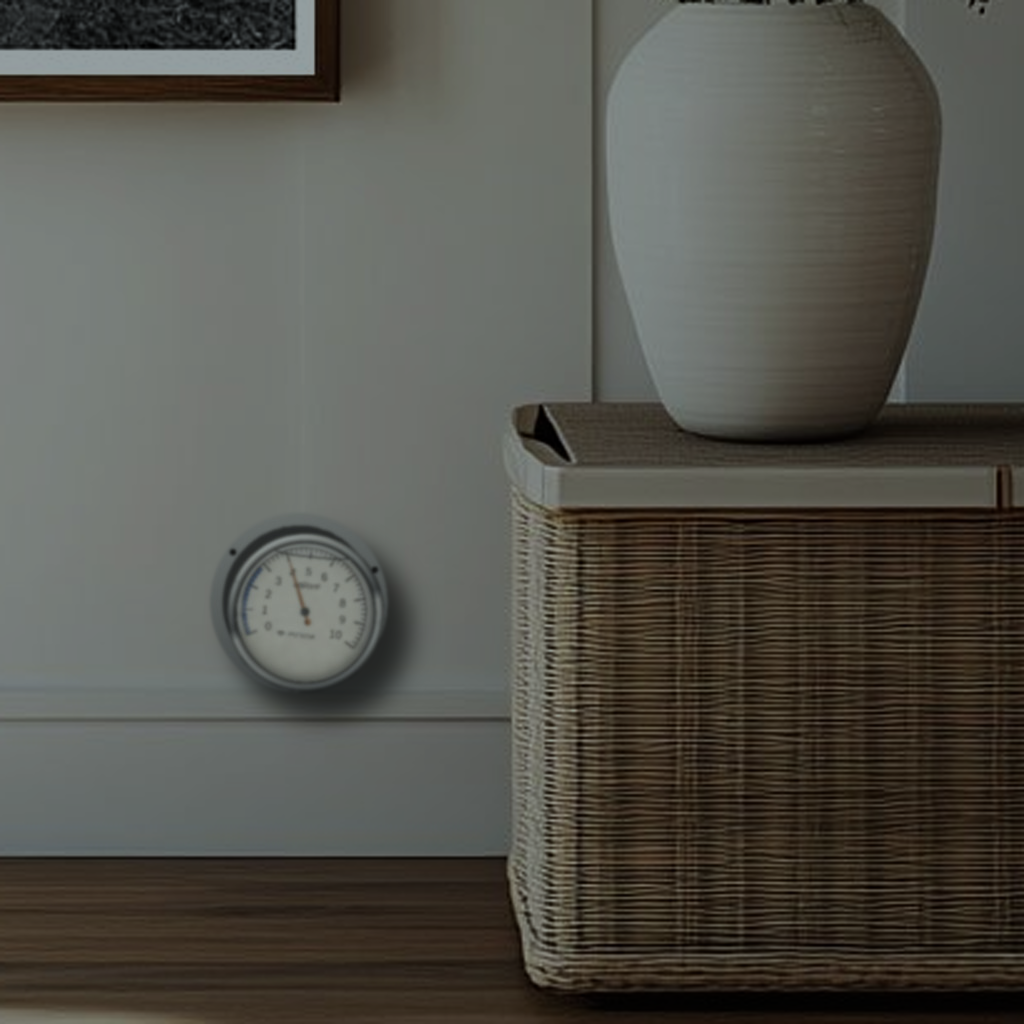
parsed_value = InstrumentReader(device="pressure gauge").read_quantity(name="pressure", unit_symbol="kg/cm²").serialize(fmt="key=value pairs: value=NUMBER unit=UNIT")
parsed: value=4 unit=kg/cm²
